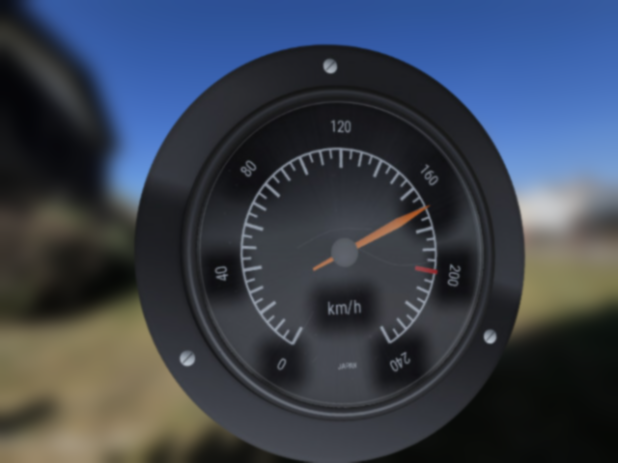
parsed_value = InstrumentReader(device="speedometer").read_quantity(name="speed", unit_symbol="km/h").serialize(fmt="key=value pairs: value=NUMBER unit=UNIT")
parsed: value=170 unit=km/h
